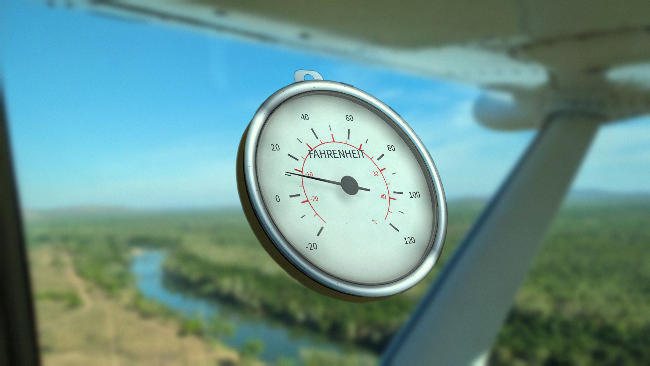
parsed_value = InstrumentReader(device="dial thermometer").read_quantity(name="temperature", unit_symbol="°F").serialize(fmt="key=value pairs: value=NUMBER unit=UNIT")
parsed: value=10 unit=°F
